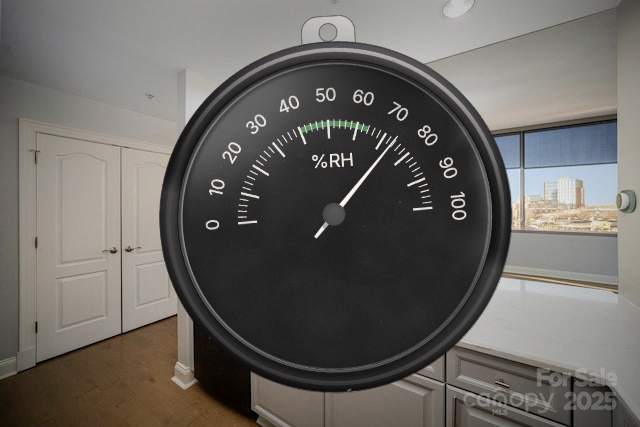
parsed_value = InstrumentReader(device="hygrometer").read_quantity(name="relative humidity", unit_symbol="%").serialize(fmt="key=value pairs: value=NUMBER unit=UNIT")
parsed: value=74 unit=%
